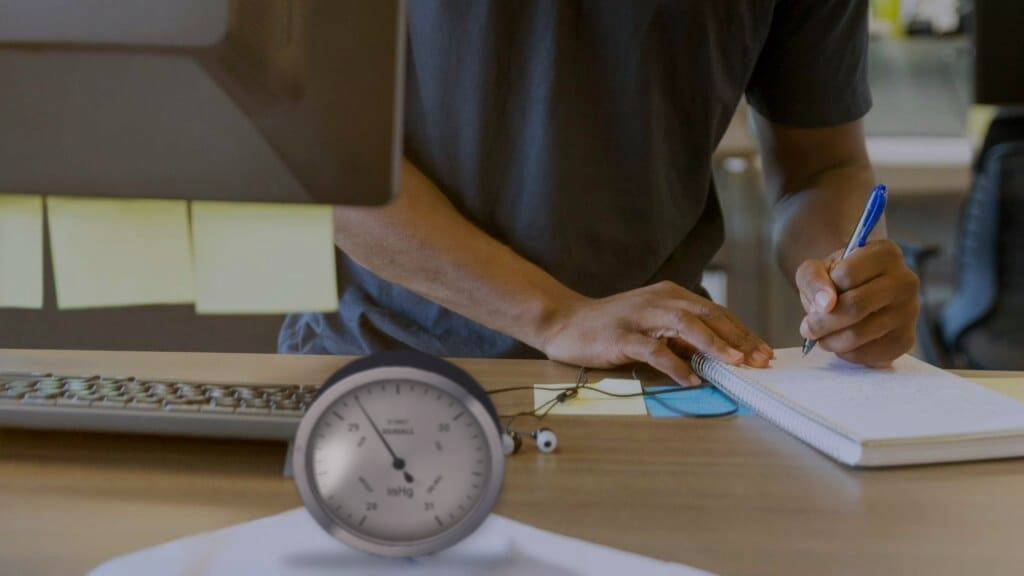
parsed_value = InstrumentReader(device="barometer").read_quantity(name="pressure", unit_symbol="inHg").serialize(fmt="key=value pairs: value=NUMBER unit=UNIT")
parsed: value=29.2 unit=inHg
